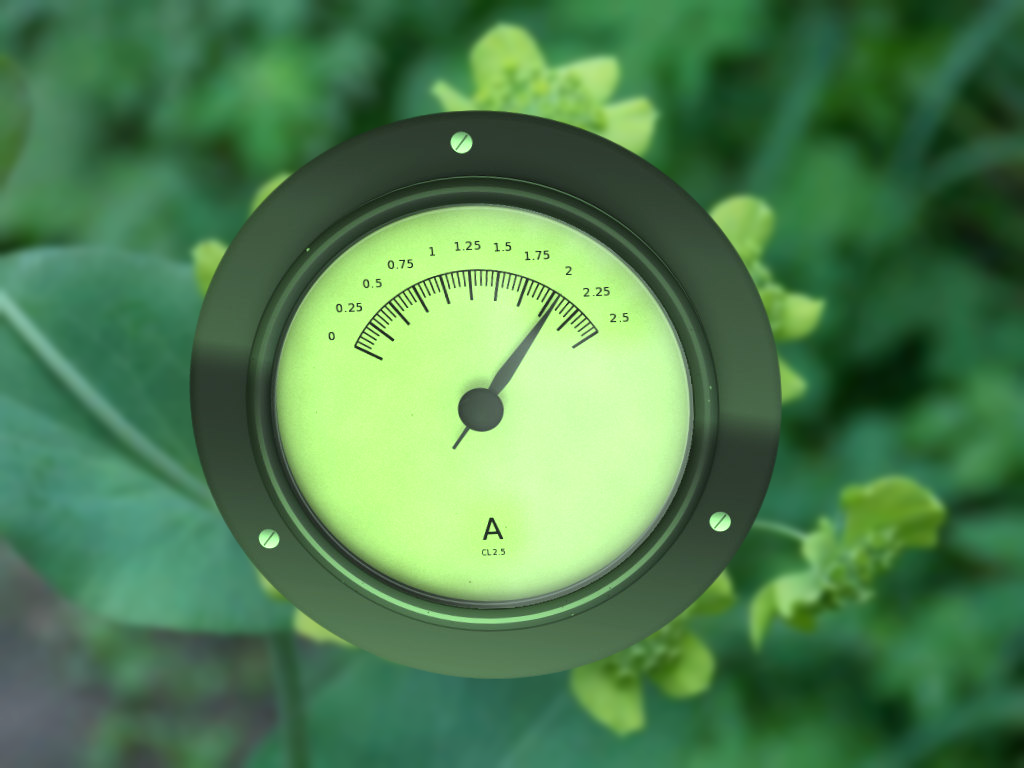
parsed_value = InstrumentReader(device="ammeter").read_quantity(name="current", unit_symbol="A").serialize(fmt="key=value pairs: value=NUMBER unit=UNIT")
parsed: value=2.05 unit=A
